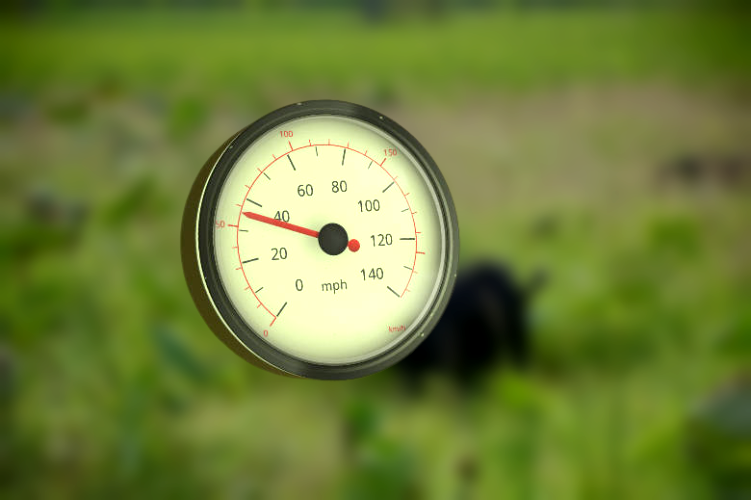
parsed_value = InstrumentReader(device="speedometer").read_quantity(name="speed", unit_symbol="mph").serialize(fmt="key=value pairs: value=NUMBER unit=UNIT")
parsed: value=35 unit=mph
